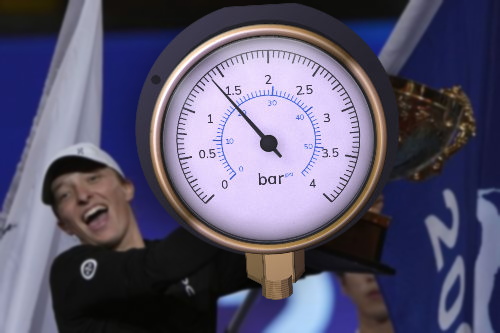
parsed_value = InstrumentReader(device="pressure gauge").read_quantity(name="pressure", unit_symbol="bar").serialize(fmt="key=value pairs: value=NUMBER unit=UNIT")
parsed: value=1.4 unit=bar
